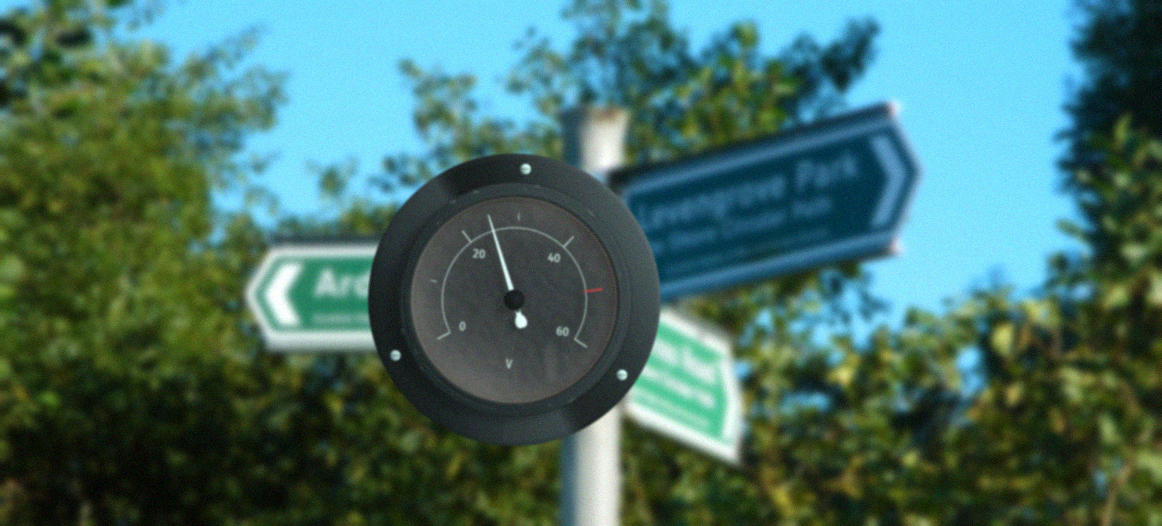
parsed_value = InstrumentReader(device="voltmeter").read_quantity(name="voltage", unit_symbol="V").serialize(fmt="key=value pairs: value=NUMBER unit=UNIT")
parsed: value=25 unit=V
